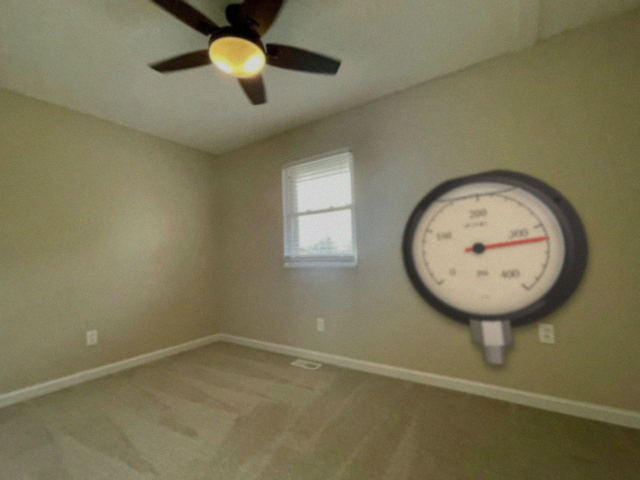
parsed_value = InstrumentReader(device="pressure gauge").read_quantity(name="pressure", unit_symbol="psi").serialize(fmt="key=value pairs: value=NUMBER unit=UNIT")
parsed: value=320 unit=psi
